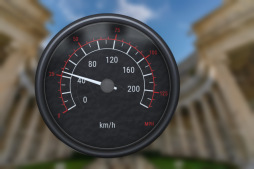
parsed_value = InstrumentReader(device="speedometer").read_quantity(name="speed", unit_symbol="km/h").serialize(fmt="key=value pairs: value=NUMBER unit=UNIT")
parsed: value=45 unit=km/h
